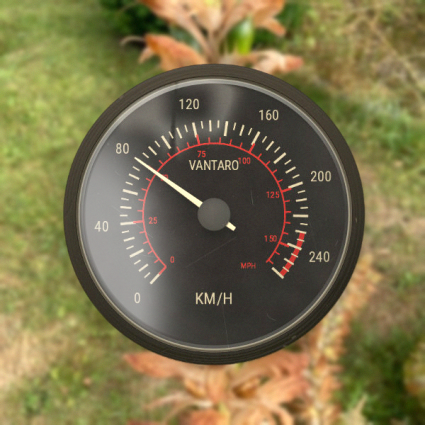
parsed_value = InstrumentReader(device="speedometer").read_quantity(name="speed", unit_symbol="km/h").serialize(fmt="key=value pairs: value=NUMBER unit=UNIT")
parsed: value=80 unit=km/h
